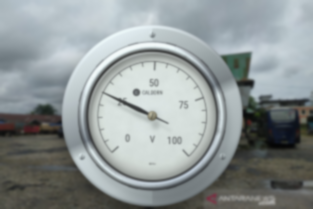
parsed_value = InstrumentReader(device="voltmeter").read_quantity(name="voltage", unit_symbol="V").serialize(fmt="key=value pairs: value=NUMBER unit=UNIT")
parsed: value=25 unit=V
